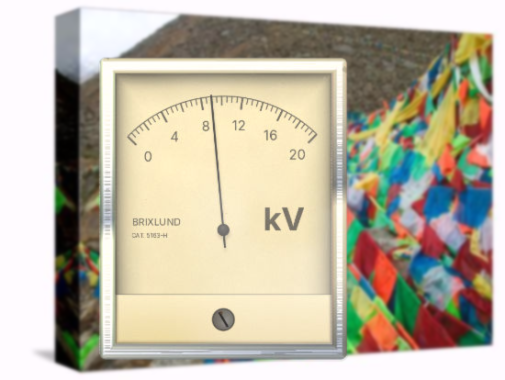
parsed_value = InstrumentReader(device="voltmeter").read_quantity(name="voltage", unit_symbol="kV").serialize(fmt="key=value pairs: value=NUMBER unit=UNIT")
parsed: value=9 unit=kV
